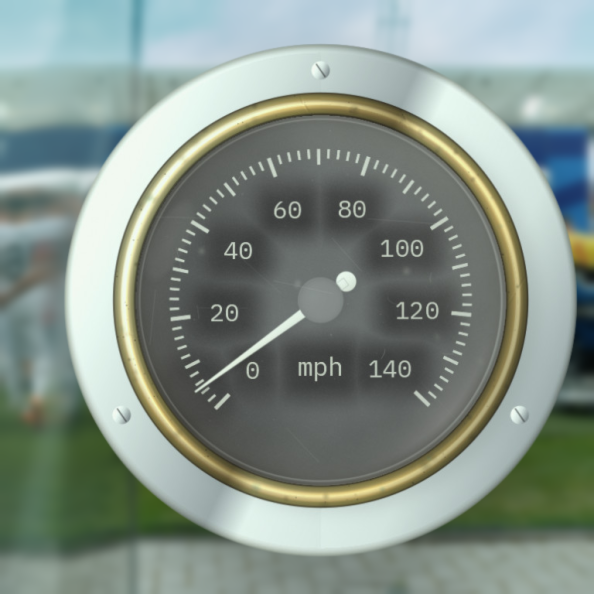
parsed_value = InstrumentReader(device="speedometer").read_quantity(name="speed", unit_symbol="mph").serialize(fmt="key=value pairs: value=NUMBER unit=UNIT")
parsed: value=5 unit=mph
